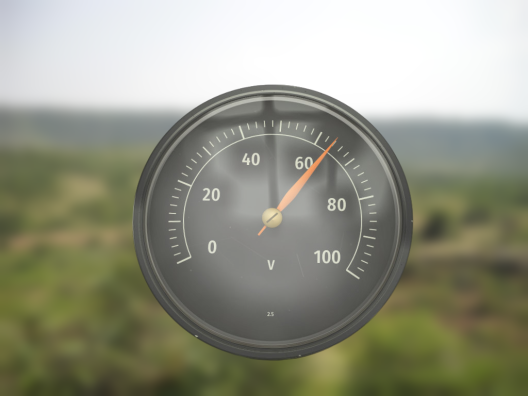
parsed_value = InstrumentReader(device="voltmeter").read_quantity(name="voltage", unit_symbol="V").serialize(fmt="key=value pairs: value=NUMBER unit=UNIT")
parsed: value=64 unit=V
